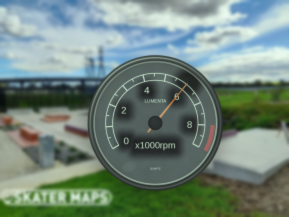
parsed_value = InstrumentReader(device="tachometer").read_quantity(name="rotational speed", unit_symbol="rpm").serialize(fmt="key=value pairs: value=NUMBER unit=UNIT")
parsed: value=6000 unit=rpm
